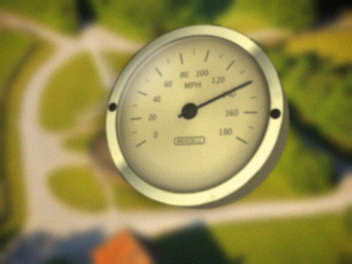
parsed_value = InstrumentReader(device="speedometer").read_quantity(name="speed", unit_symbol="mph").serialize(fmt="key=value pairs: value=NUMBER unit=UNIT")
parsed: value=140 unit=mph
